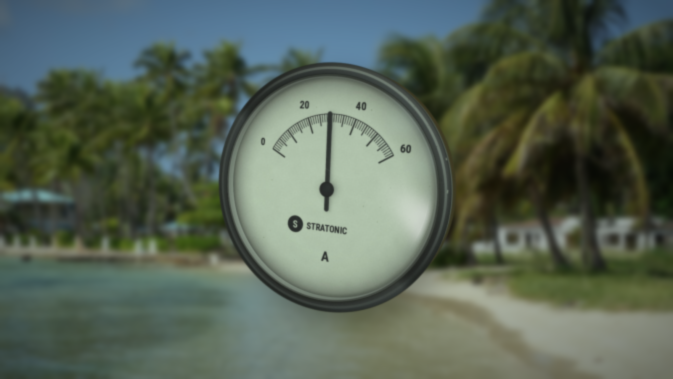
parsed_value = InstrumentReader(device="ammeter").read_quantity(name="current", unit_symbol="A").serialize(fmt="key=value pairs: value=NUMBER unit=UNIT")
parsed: value=30 unit=A
